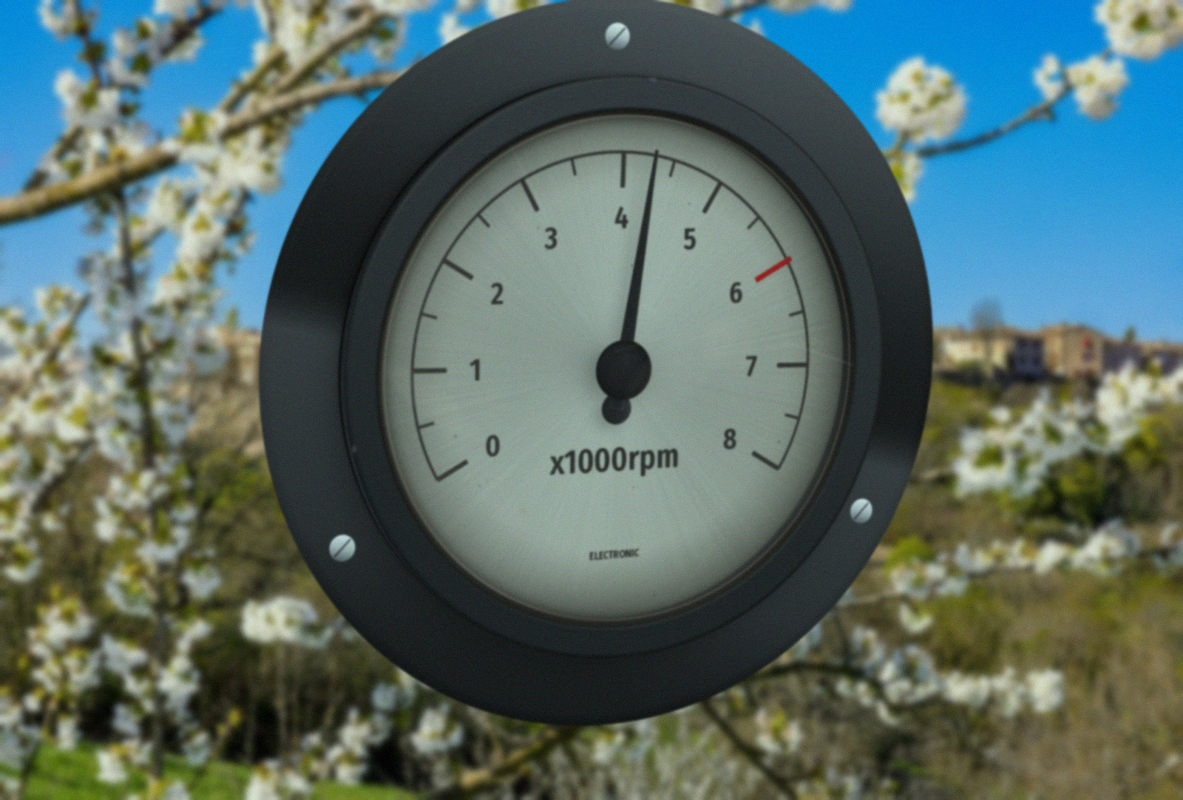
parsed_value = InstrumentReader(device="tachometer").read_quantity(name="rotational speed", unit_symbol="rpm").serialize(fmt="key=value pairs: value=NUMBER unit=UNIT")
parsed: value=4250 unit=rpm
